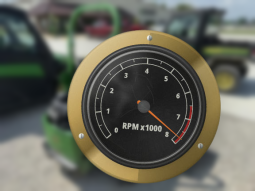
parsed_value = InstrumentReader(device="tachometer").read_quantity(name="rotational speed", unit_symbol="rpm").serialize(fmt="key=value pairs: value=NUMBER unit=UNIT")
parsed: value=7750 unit=rpm
